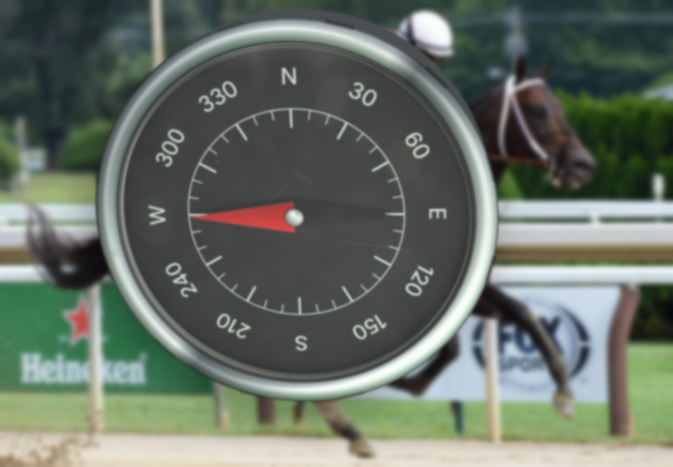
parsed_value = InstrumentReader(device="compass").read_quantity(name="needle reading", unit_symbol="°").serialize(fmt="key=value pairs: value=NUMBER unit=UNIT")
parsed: value=270 unit=°
